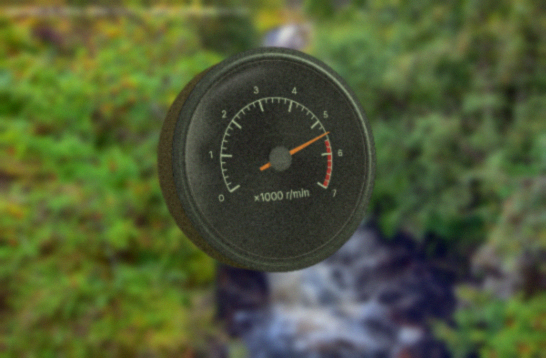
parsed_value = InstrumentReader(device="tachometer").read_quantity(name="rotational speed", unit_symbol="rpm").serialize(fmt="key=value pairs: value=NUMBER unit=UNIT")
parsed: value=5400 unit=rpm
